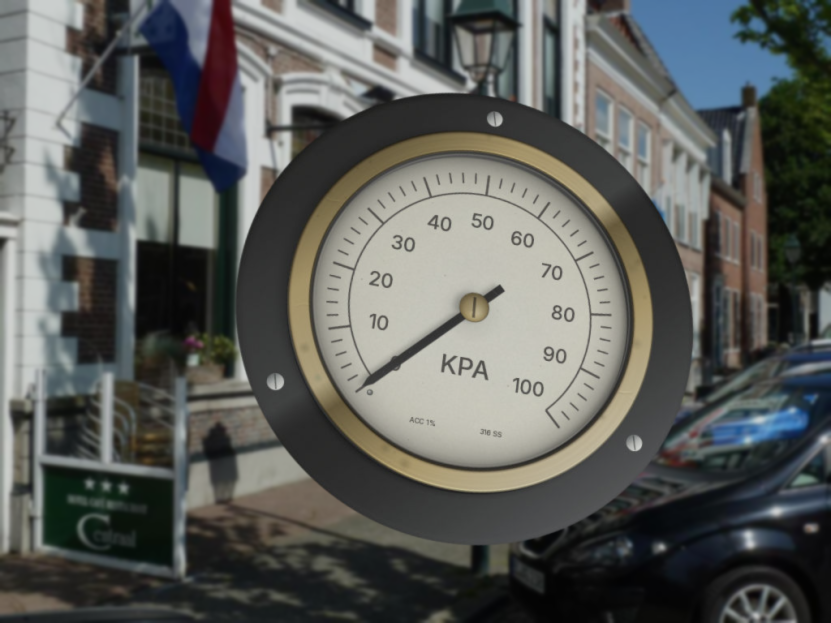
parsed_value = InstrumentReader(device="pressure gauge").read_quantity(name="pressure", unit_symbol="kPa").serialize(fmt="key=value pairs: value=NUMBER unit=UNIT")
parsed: value=0 unit=kPa
